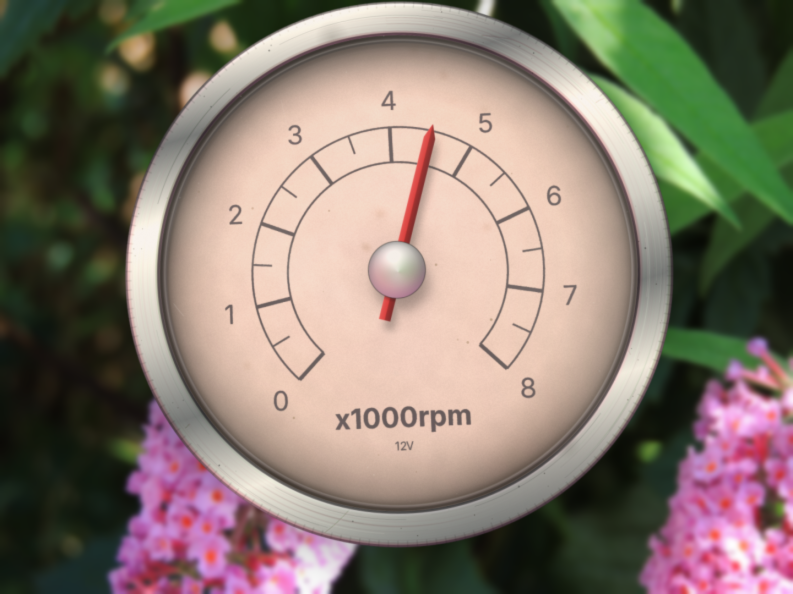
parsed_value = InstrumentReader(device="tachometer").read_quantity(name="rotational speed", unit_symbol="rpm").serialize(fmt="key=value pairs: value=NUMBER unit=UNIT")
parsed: value=4500 unit=rpm
